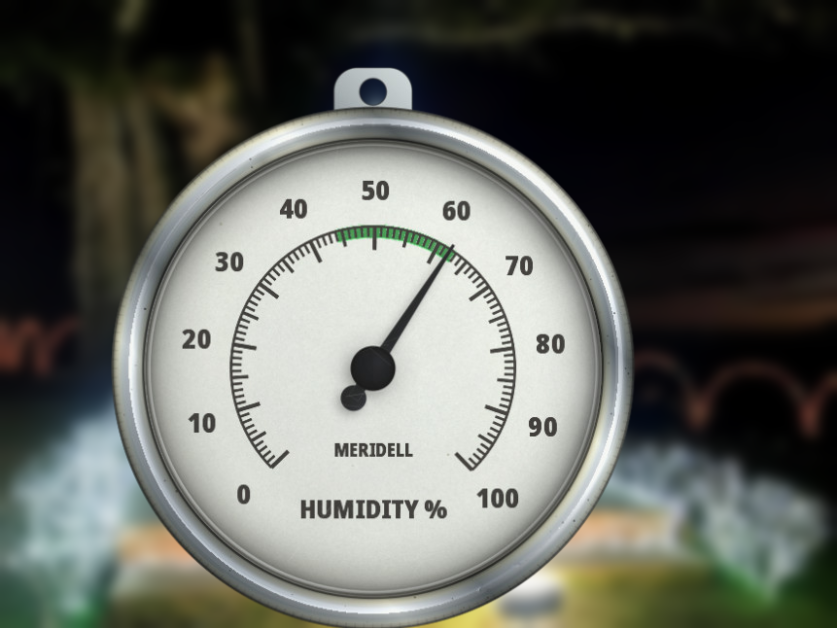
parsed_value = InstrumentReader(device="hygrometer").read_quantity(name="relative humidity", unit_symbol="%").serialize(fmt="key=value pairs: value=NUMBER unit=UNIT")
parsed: value=62 unit=%
